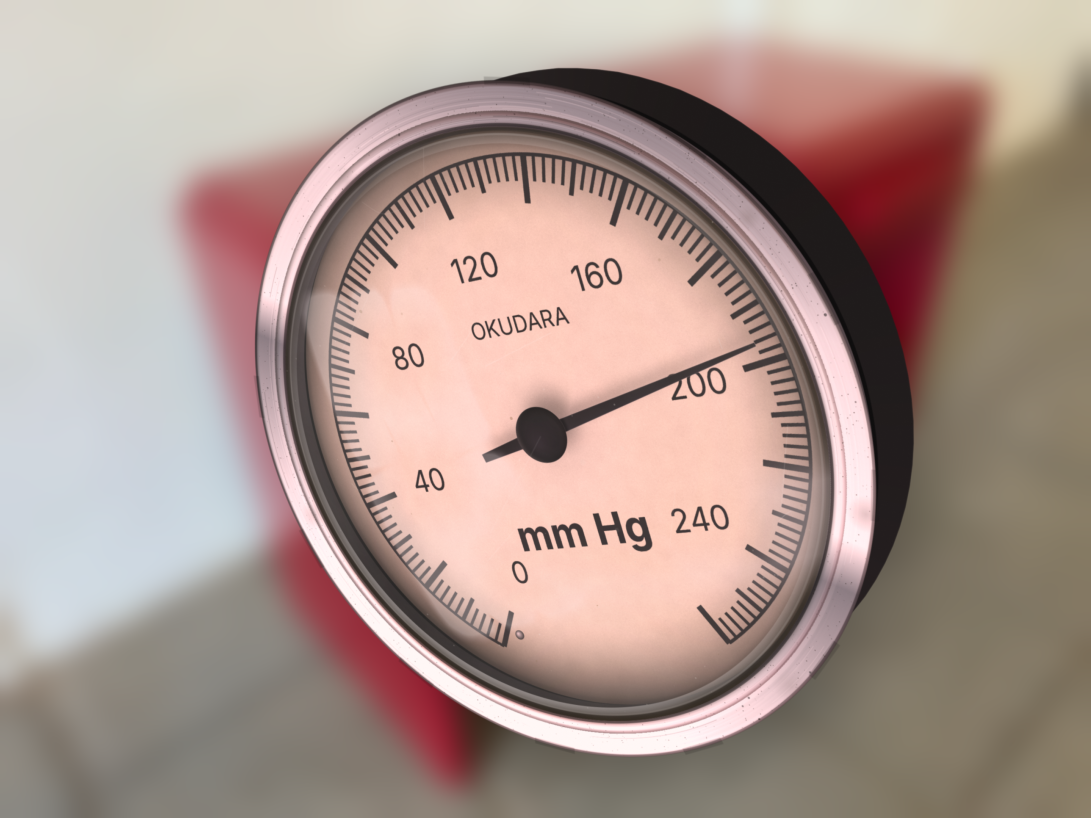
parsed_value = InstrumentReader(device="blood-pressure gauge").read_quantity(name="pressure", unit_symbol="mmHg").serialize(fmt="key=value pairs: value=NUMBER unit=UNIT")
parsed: value=196 unit=mmHg
